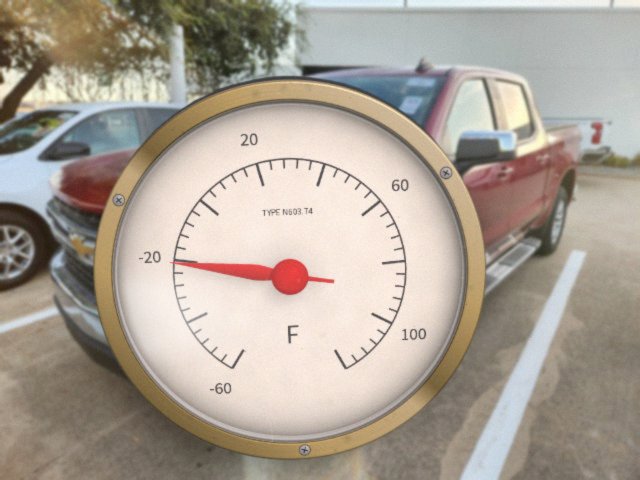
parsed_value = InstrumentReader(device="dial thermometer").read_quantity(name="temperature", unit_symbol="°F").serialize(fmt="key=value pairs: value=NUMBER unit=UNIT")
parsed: value=-20 unit=°F
